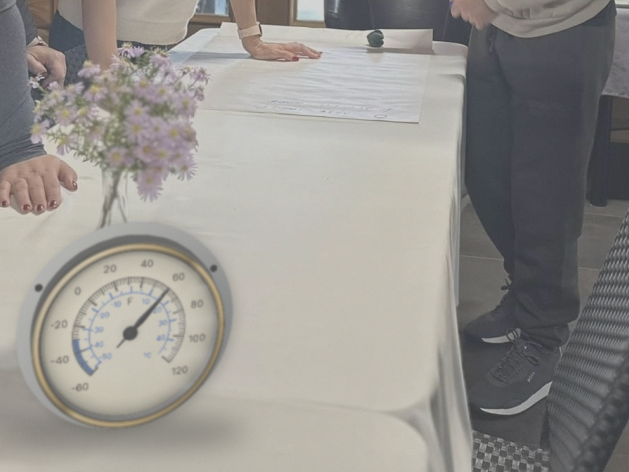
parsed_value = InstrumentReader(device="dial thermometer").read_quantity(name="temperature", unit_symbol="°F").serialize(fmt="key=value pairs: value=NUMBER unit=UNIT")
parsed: value=60 unit=°F
